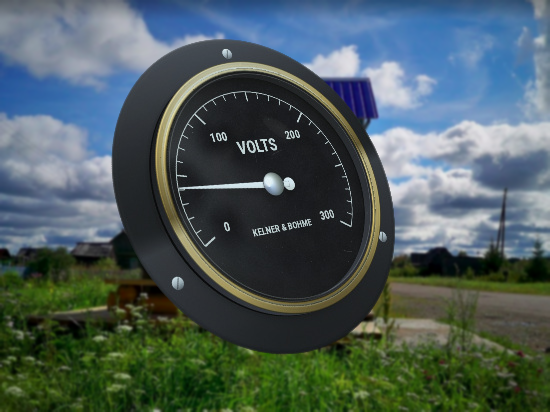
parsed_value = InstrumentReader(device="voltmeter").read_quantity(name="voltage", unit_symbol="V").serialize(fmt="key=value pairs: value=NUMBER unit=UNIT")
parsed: value=40 unit=V
